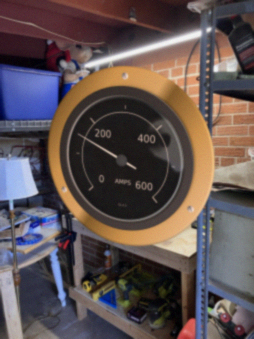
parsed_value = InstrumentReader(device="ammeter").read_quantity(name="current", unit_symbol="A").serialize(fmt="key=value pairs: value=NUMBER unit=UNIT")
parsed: value=150 unit=A
